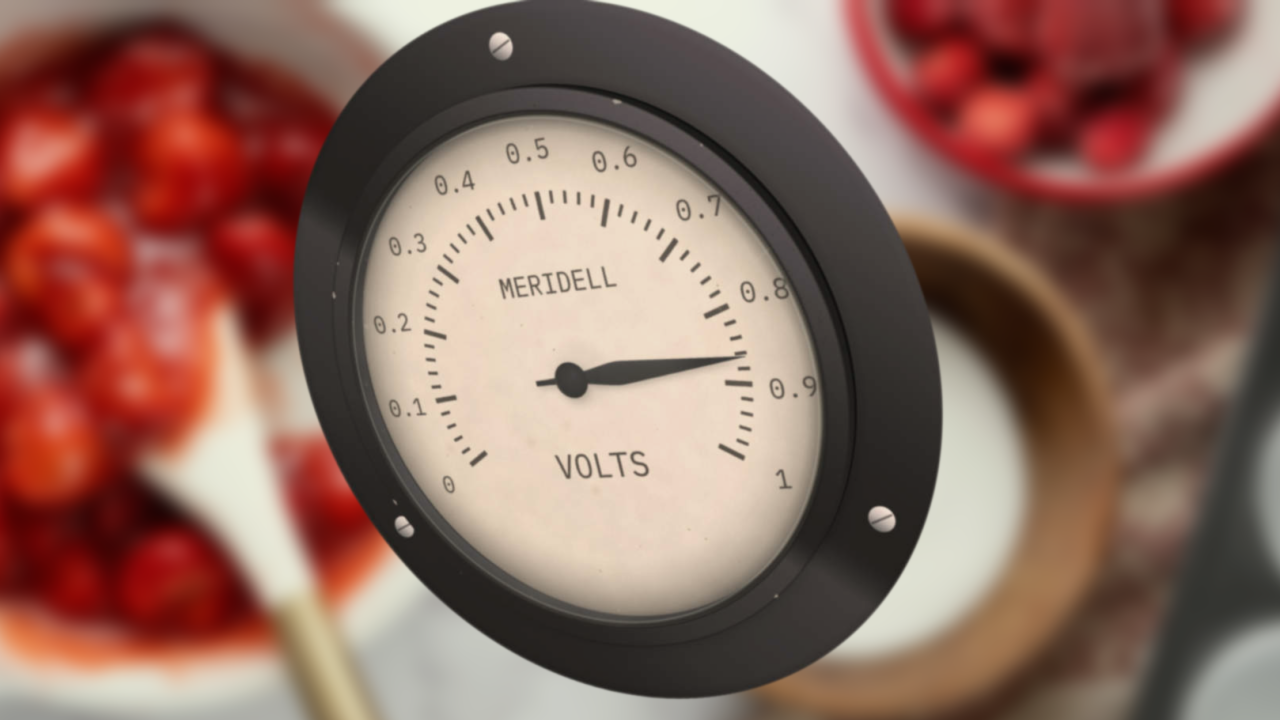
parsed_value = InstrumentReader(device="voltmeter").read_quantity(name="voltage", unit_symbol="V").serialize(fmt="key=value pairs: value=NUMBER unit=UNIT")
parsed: value=0.86 unit=V
